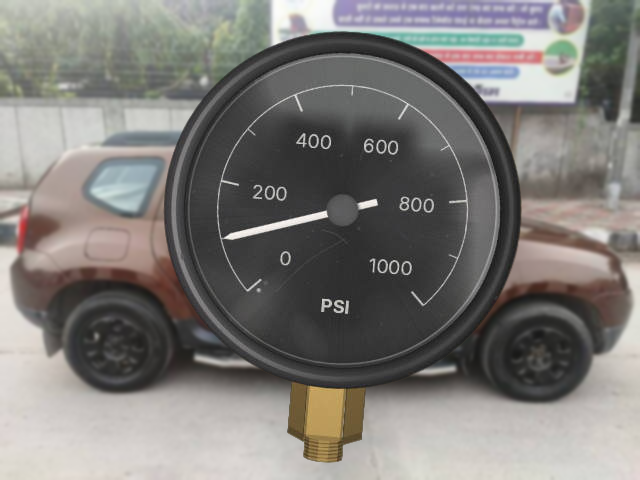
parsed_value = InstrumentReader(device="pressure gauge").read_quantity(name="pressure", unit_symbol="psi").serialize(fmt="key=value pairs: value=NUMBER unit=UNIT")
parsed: value=100 unit=psi
